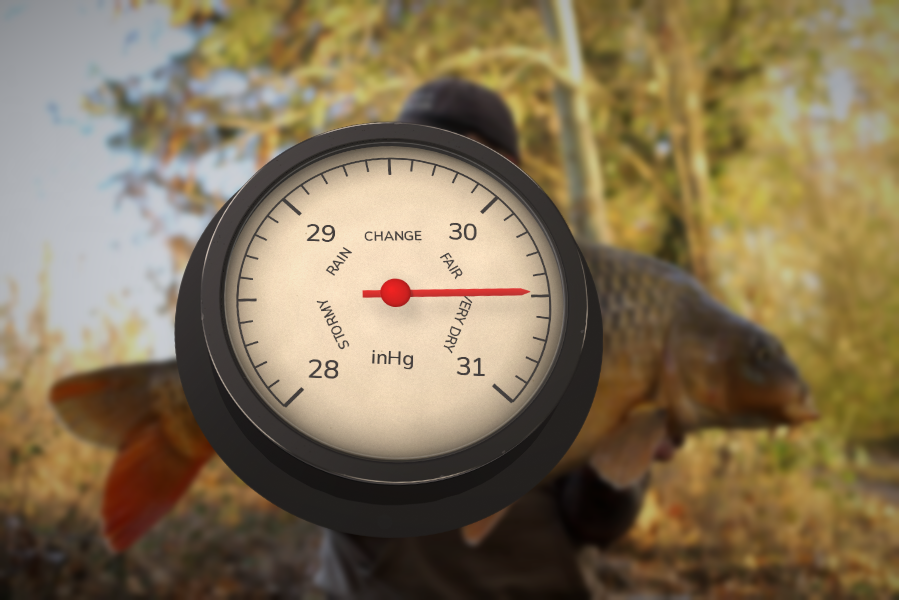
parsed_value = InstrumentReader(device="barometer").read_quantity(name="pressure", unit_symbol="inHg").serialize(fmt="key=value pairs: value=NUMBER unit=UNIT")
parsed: value=30.5 unit=inHg
